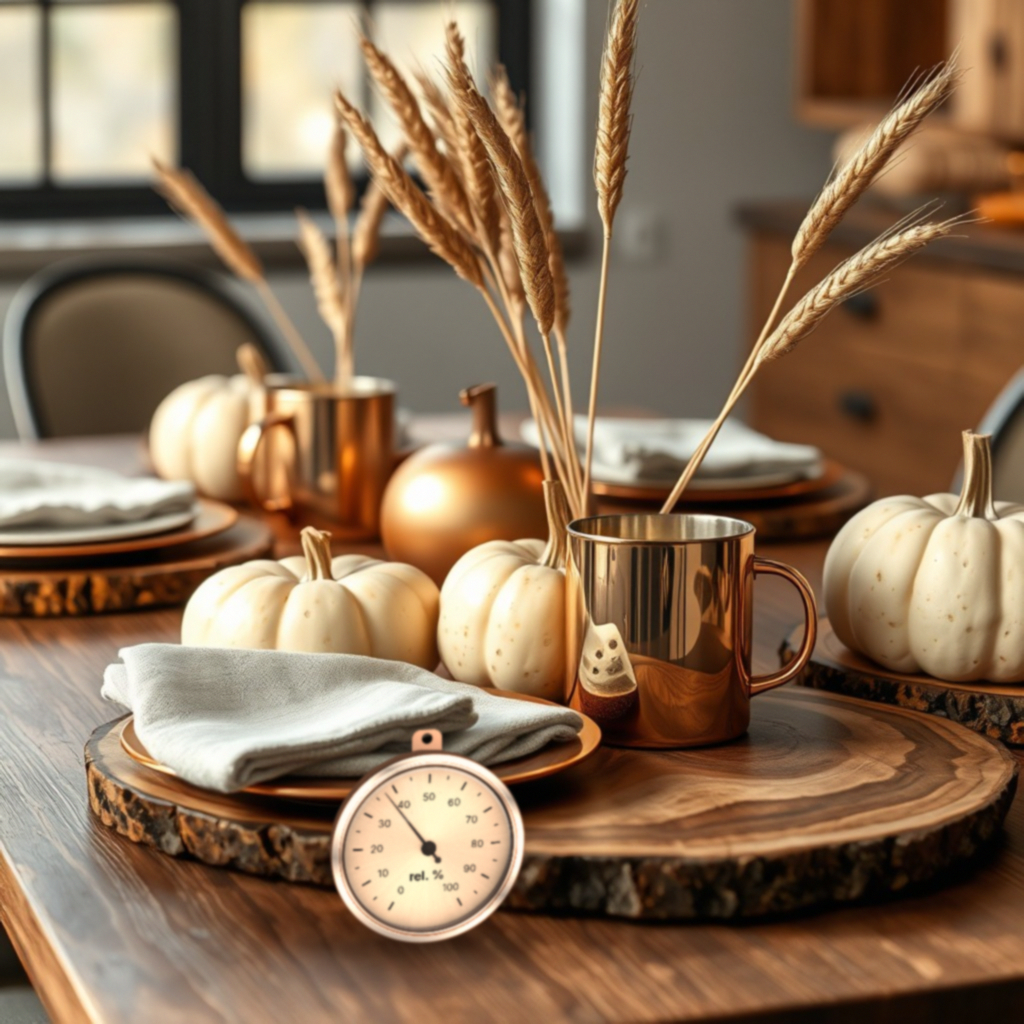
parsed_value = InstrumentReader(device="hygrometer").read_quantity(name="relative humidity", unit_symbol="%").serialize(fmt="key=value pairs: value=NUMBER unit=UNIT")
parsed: value=37.5 unit=%
